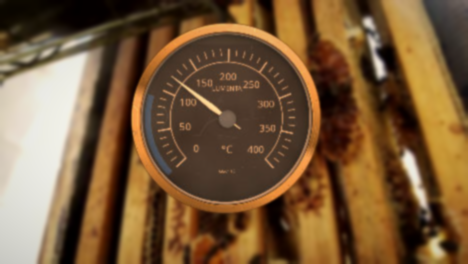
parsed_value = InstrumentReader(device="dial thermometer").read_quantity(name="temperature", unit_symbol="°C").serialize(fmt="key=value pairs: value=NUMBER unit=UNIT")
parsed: value=120 unit=°C
